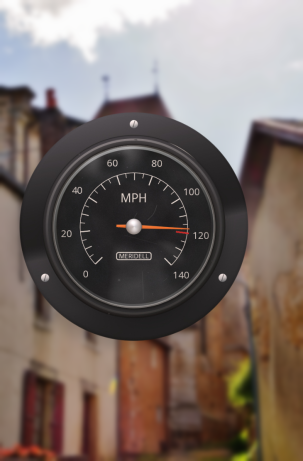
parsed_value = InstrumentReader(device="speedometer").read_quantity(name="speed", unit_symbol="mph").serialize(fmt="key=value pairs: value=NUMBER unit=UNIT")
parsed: value=117.5 unit=mph
